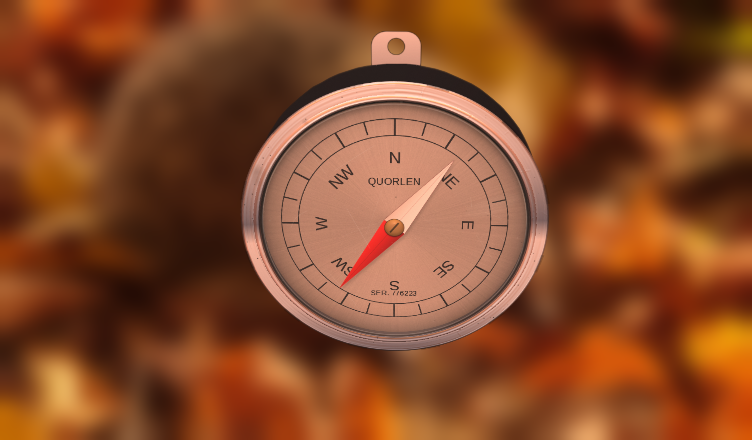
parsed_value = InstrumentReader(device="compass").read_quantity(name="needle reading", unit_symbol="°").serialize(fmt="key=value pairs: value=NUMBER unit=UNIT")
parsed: value=217.5 unit=°
